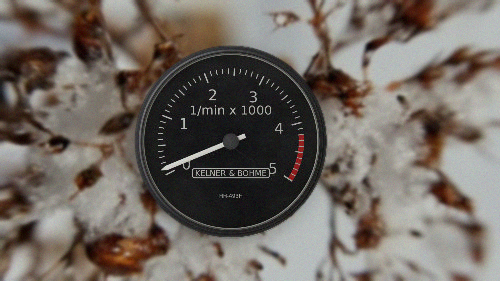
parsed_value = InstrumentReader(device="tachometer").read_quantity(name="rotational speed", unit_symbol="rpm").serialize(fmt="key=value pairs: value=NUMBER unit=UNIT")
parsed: value=100 unit=rpm
